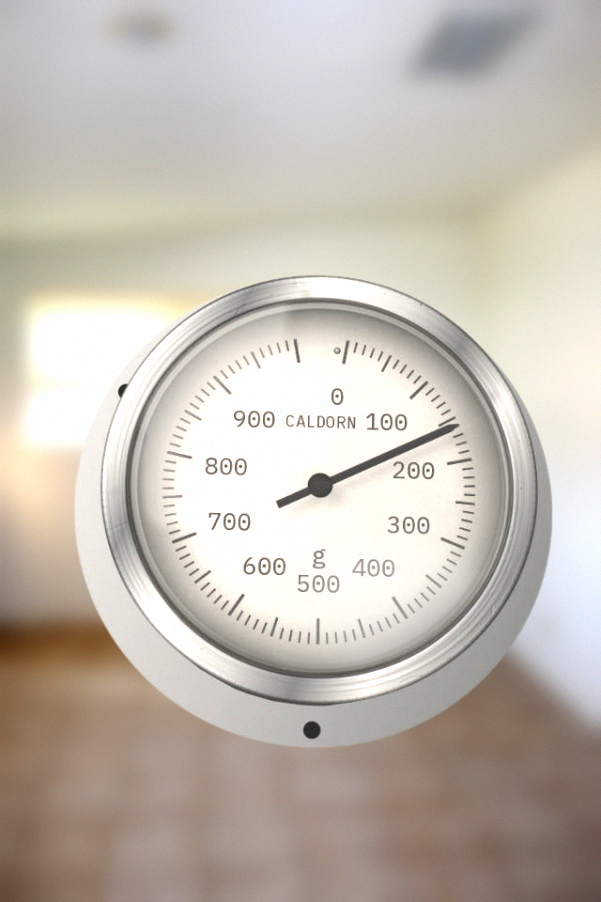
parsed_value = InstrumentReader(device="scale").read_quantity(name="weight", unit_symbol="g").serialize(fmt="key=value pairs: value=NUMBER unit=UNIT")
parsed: value=160 unit=g
